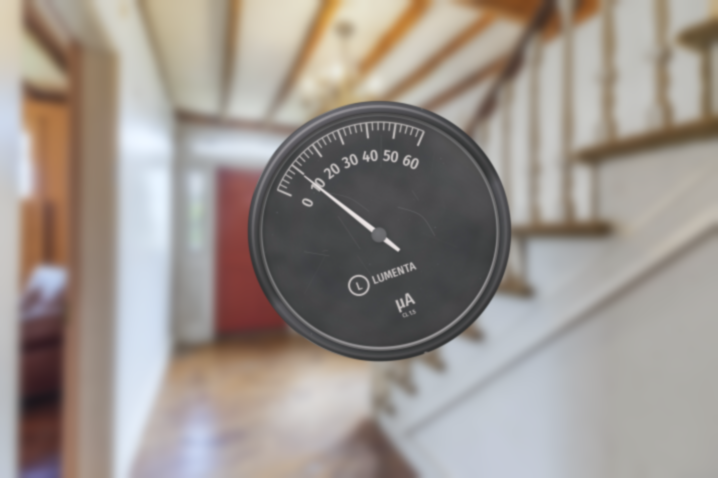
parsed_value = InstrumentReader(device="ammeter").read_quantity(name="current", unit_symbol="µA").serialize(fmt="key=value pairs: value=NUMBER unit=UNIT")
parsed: value=10 unit=µA
